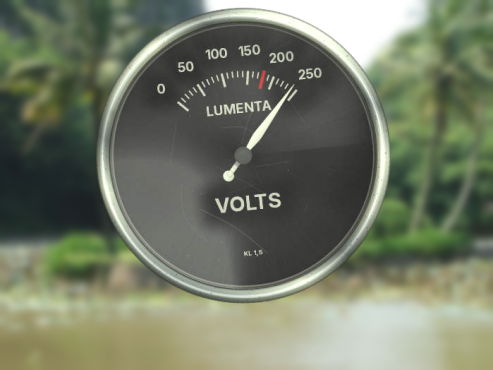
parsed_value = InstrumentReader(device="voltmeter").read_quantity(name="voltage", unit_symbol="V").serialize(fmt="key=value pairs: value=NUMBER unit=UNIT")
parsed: value=240 unit=V
